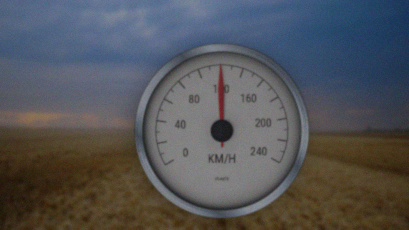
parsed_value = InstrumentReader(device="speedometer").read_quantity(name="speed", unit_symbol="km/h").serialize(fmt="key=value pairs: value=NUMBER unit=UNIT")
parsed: value=120 unit=km/h
